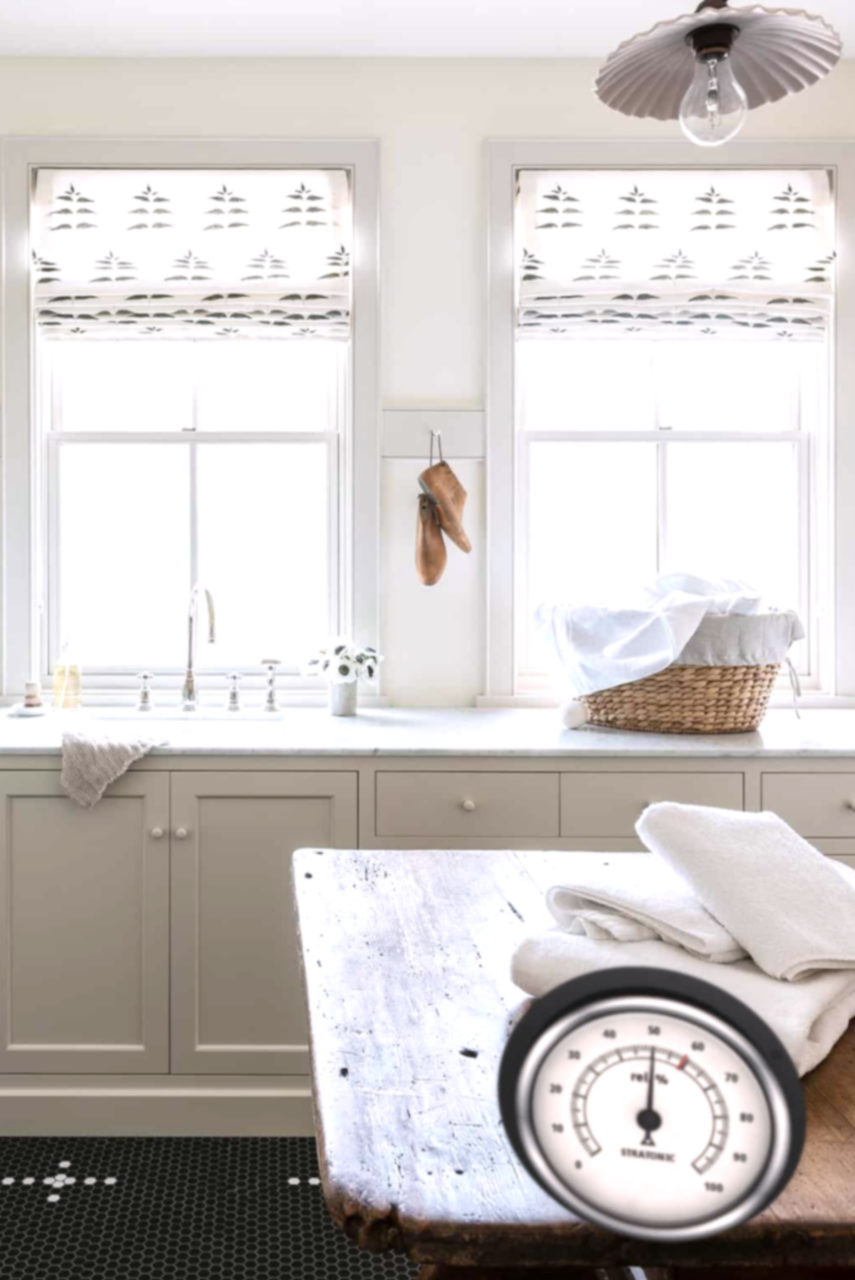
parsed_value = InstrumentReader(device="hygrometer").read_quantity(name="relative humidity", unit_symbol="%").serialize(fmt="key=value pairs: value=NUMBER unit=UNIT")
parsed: value=50 unit=%
